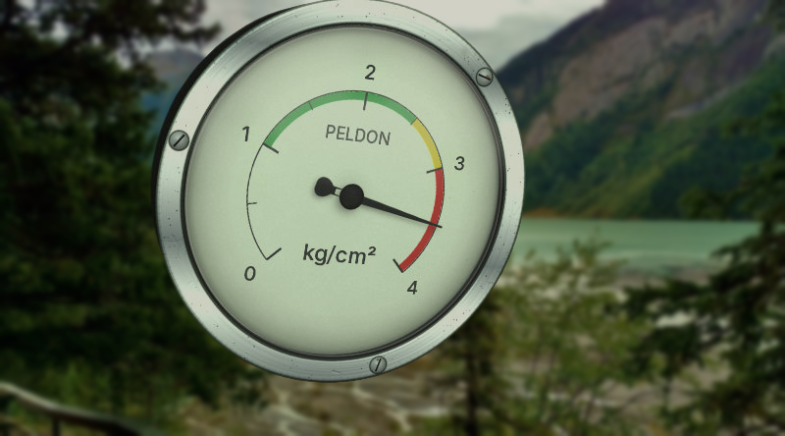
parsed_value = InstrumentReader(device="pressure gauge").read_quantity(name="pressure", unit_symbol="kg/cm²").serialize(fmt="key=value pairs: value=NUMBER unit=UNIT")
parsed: value=3.5 unit=kg/cm²
